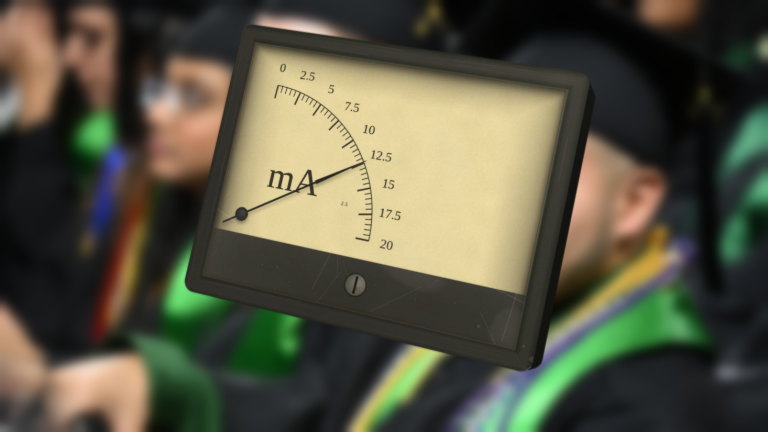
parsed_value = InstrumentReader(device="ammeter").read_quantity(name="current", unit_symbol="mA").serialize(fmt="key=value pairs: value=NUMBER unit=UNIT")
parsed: value=12.5 unit=mA
